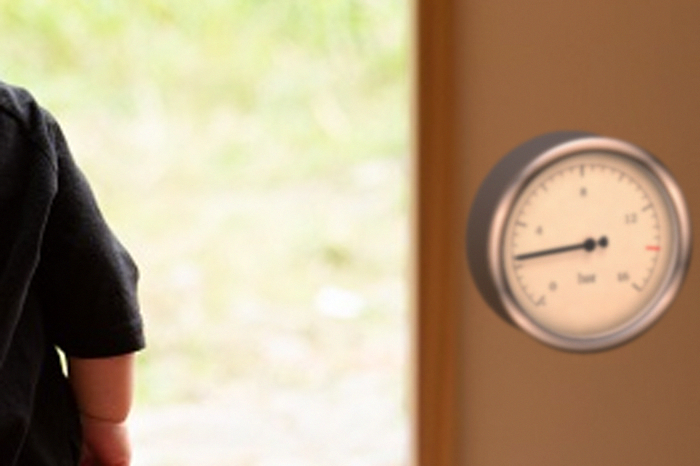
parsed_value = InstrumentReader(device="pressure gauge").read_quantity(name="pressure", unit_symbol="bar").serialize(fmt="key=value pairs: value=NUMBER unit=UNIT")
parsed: value=2.5 unit=bar
